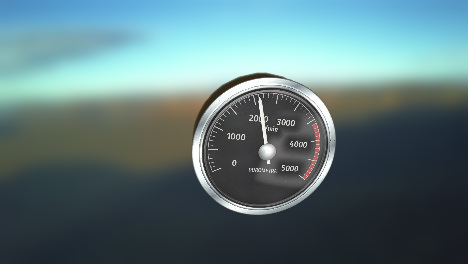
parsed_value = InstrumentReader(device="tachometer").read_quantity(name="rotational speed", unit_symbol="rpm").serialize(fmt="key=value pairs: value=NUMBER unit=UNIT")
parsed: value=2100 unit=rpm
